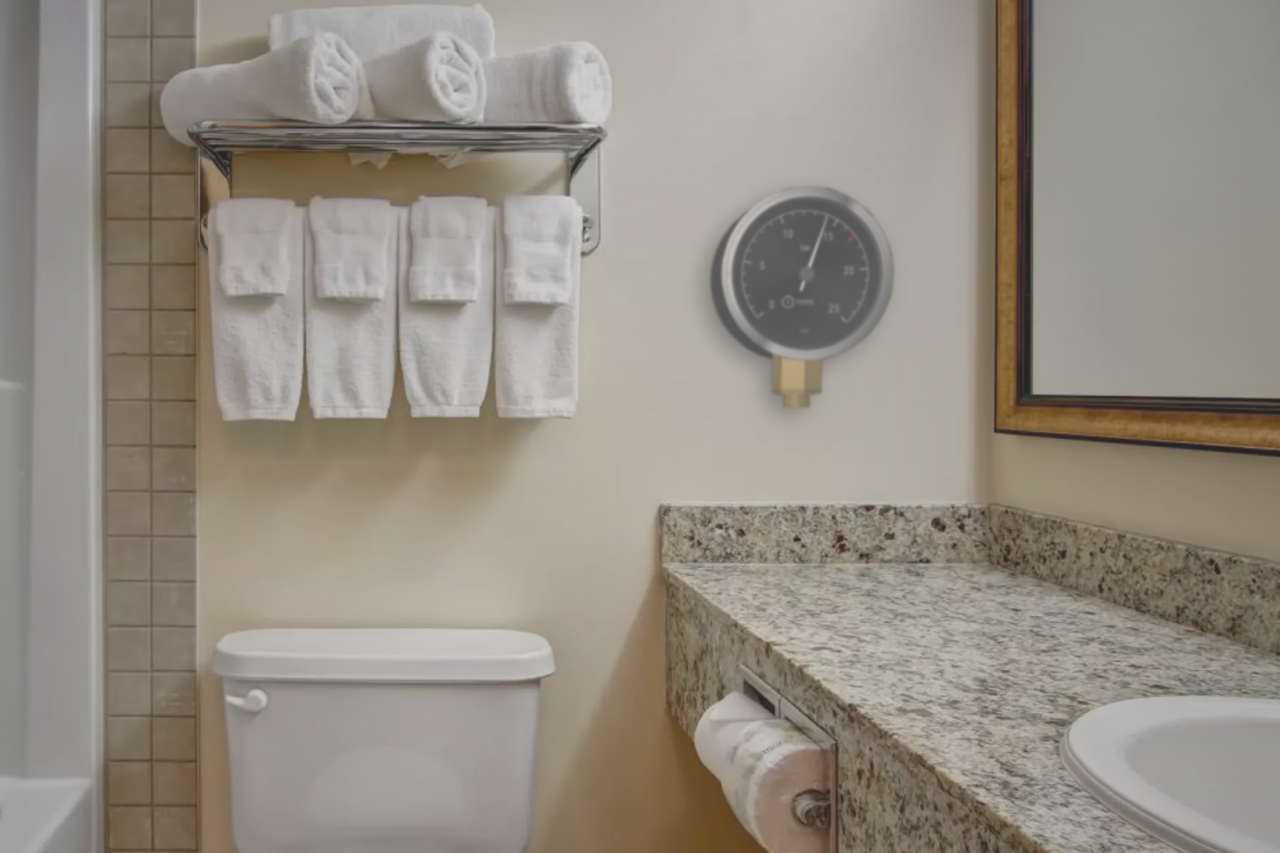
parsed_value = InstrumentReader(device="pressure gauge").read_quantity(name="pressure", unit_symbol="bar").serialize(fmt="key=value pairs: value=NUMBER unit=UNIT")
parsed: value=14 unit=bar
